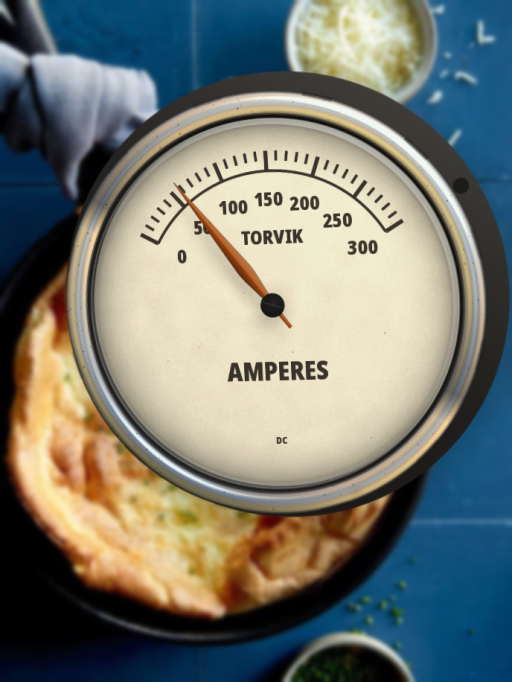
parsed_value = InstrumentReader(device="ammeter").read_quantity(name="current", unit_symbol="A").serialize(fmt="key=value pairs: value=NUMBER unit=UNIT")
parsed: value=60 unit=A
